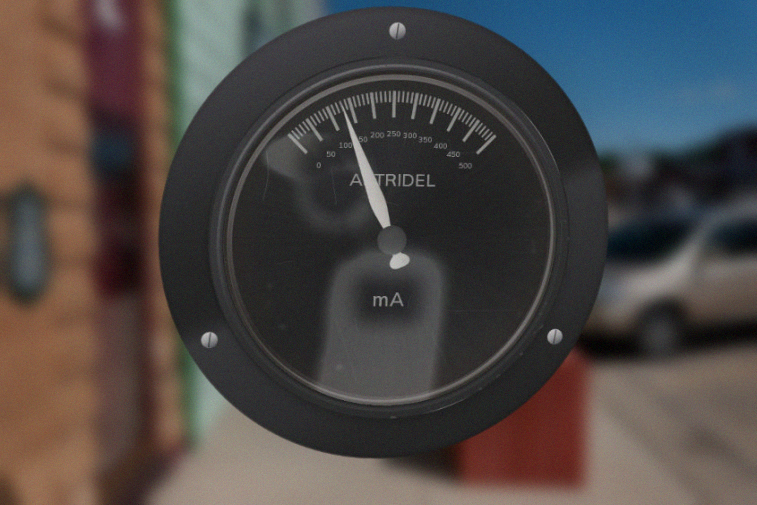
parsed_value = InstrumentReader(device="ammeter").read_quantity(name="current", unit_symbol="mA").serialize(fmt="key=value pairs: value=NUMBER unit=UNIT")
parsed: value=130 unit=mA
